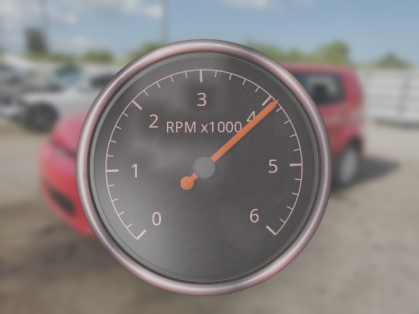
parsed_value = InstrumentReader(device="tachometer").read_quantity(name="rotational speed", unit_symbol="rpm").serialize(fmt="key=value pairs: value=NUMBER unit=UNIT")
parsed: value=4100 unit=rpm
